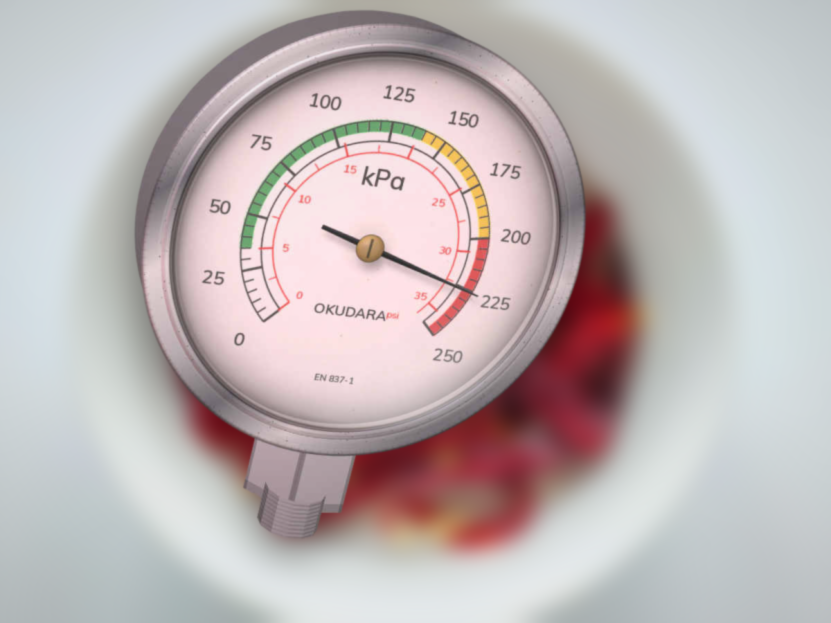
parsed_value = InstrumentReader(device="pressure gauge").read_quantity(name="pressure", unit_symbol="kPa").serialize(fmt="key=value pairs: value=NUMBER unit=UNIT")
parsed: value=225 unit=kPa
